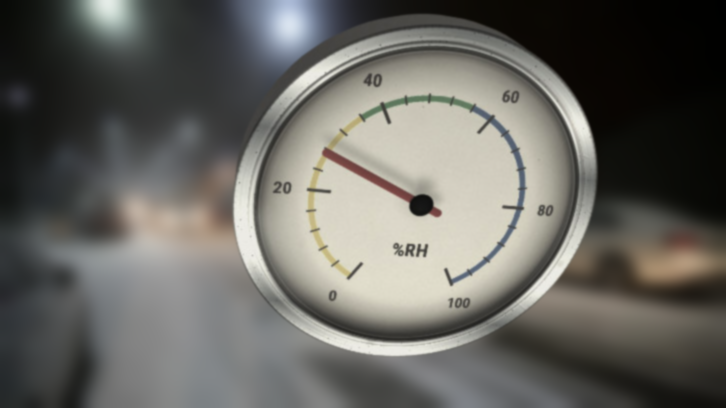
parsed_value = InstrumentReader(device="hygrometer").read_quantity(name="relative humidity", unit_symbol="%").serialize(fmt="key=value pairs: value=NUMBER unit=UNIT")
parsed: value=28 unit=%
